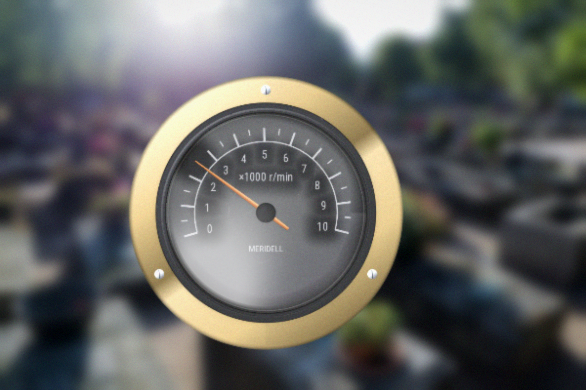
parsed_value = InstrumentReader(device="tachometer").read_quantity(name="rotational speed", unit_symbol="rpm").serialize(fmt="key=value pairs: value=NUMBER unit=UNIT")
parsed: value=2500 unit=rpm
